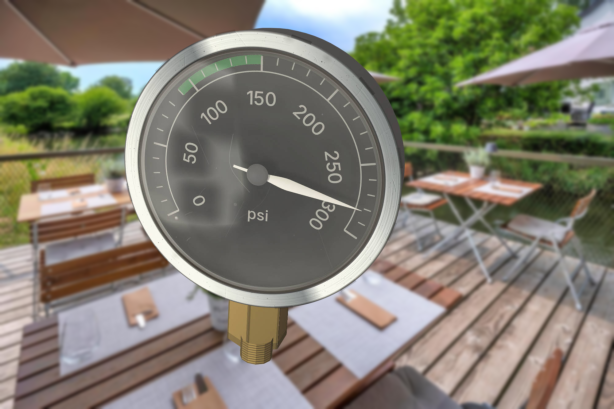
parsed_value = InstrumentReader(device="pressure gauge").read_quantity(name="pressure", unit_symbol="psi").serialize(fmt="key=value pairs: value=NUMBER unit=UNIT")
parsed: value=280 unit=psi
